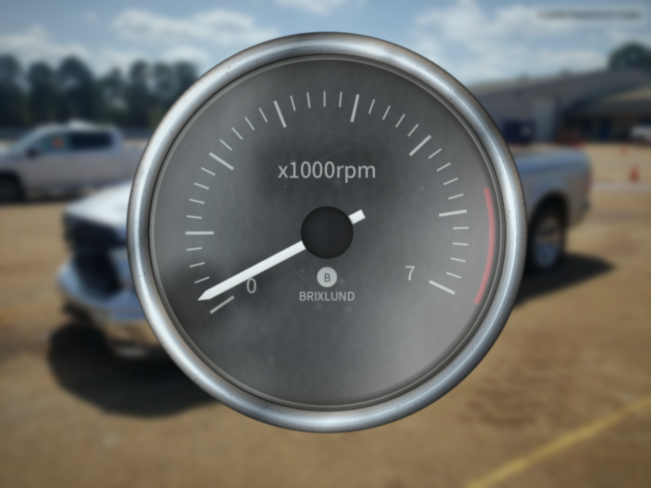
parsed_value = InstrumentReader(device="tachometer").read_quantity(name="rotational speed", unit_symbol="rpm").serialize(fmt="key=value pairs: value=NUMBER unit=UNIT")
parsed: value=200 unit=rpm
